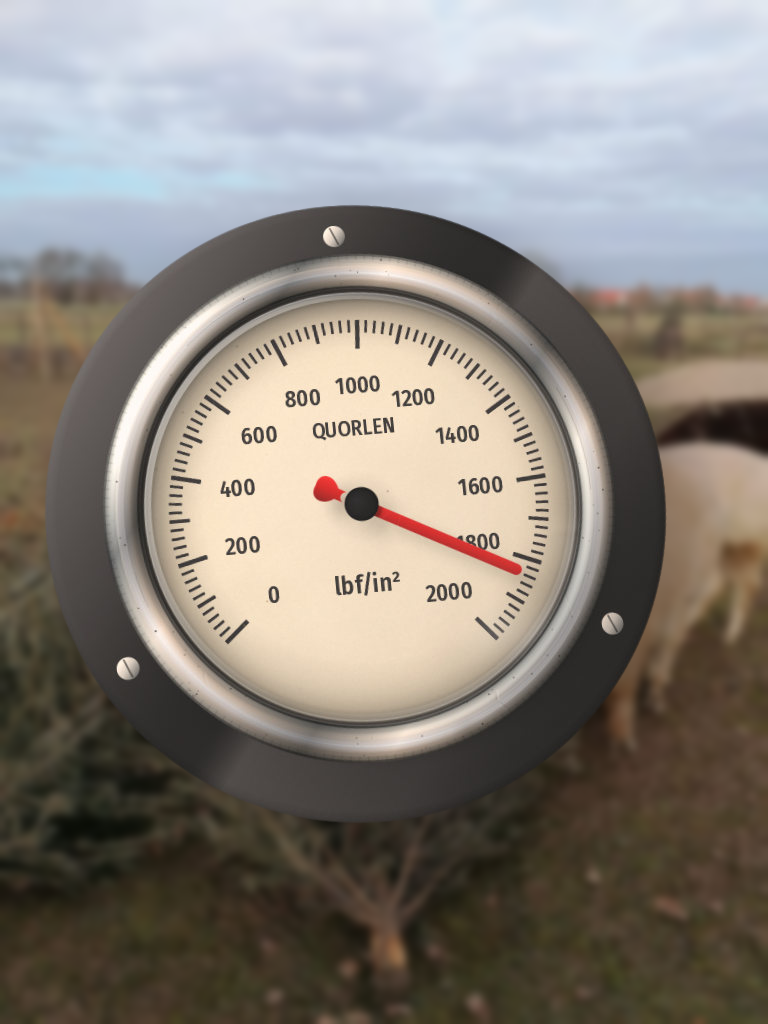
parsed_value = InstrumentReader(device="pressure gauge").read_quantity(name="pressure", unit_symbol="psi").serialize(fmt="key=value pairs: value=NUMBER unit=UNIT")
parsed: value=1840 unit=psi
